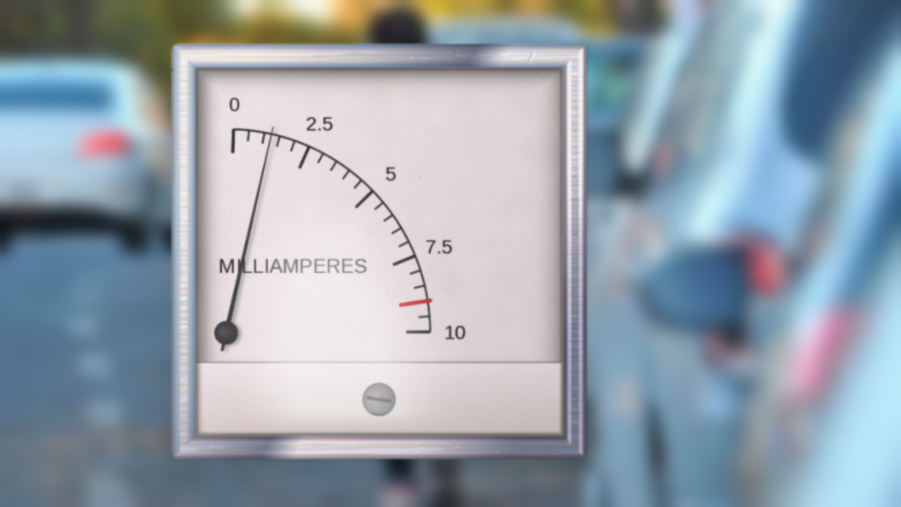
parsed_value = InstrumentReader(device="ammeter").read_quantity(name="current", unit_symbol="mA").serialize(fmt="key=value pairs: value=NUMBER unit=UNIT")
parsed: value=1.25 unit=mA
